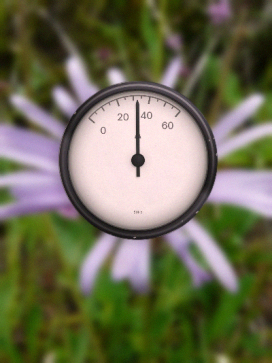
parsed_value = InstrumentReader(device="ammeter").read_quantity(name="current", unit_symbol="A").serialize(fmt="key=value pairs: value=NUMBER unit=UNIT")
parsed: value=32.5 unit=A
